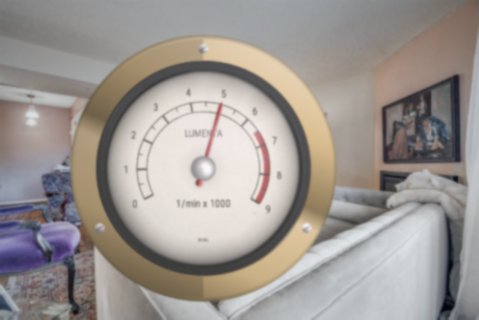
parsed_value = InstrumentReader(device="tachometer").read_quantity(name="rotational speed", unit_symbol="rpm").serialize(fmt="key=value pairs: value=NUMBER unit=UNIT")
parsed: value=5000 unit=rpm
